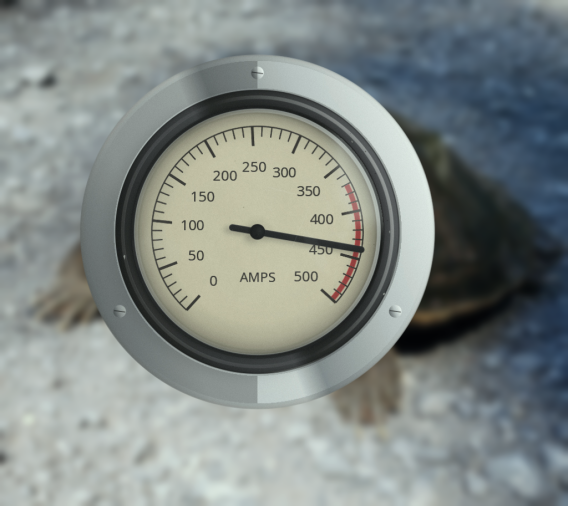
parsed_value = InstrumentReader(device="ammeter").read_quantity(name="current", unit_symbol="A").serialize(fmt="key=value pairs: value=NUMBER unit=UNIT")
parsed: value=440 unit=A
